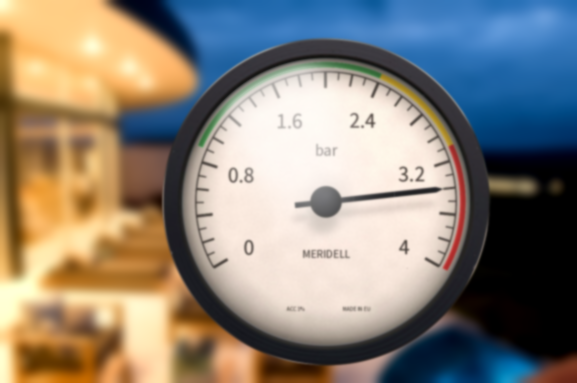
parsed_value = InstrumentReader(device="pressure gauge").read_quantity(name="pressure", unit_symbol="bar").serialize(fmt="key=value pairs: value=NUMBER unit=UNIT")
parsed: value=3.4 unit=bar
